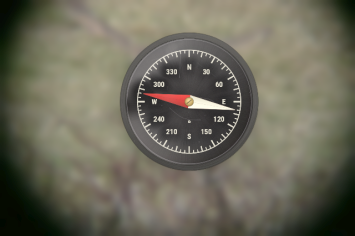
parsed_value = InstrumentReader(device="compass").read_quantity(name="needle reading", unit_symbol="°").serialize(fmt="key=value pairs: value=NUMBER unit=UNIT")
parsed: value=280 unit=°
